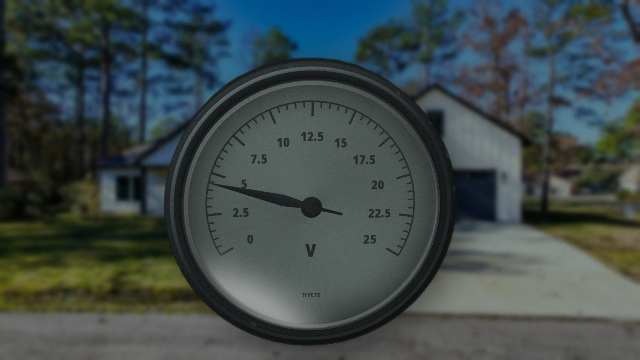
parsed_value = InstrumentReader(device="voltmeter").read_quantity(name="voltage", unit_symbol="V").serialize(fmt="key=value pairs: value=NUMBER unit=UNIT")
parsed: value=4.5 unit=V
